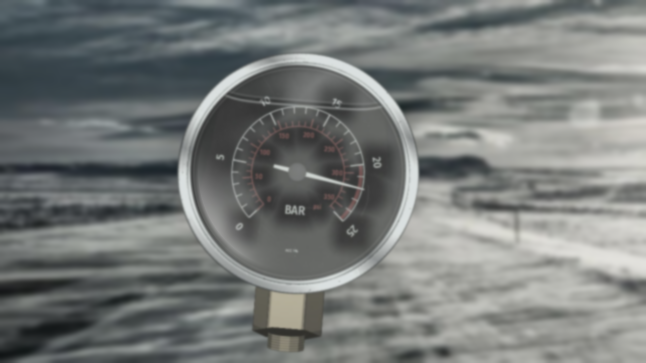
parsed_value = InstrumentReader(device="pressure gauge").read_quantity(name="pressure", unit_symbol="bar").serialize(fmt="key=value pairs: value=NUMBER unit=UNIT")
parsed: value=22 unit=bar
